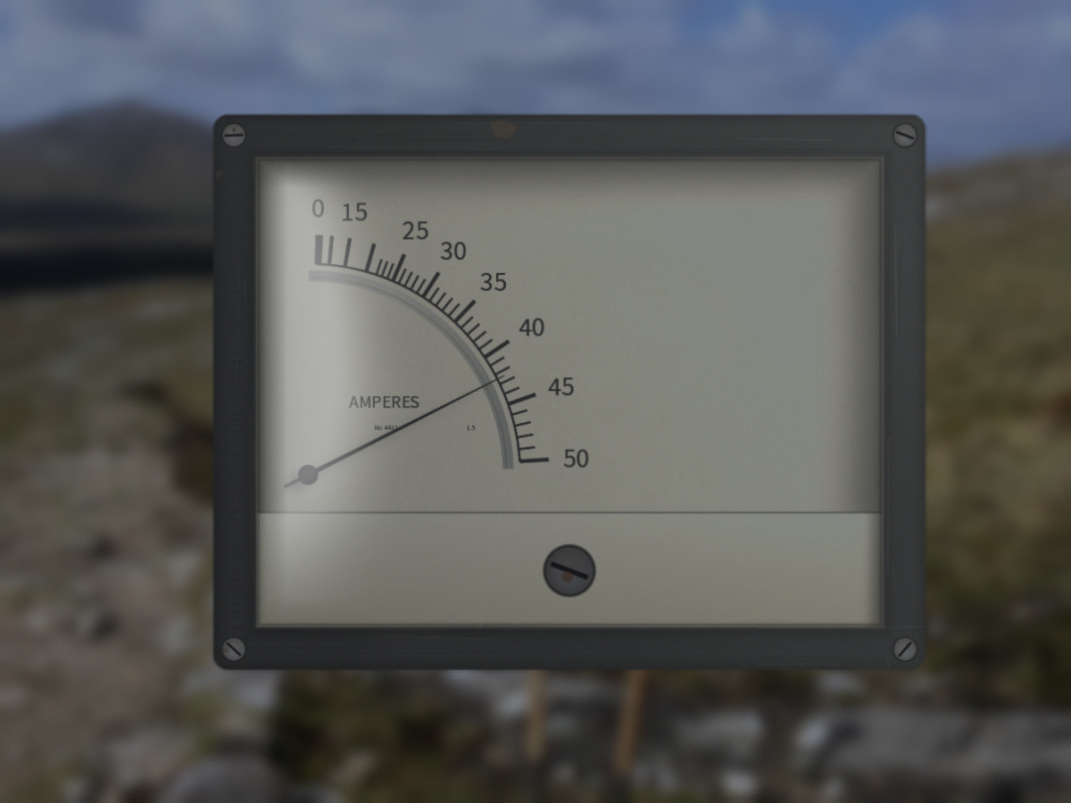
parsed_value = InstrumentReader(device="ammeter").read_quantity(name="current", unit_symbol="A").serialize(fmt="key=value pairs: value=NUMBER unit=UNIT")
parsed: value=42.5 unit=A
